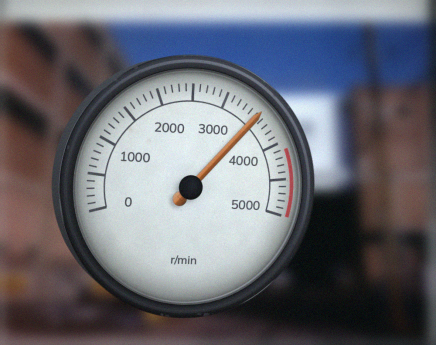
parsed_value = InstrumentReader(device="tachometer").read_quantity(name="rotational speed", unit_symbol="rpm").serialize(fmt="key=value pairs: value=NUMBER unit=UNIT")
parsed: value=3500 unit=rpm
